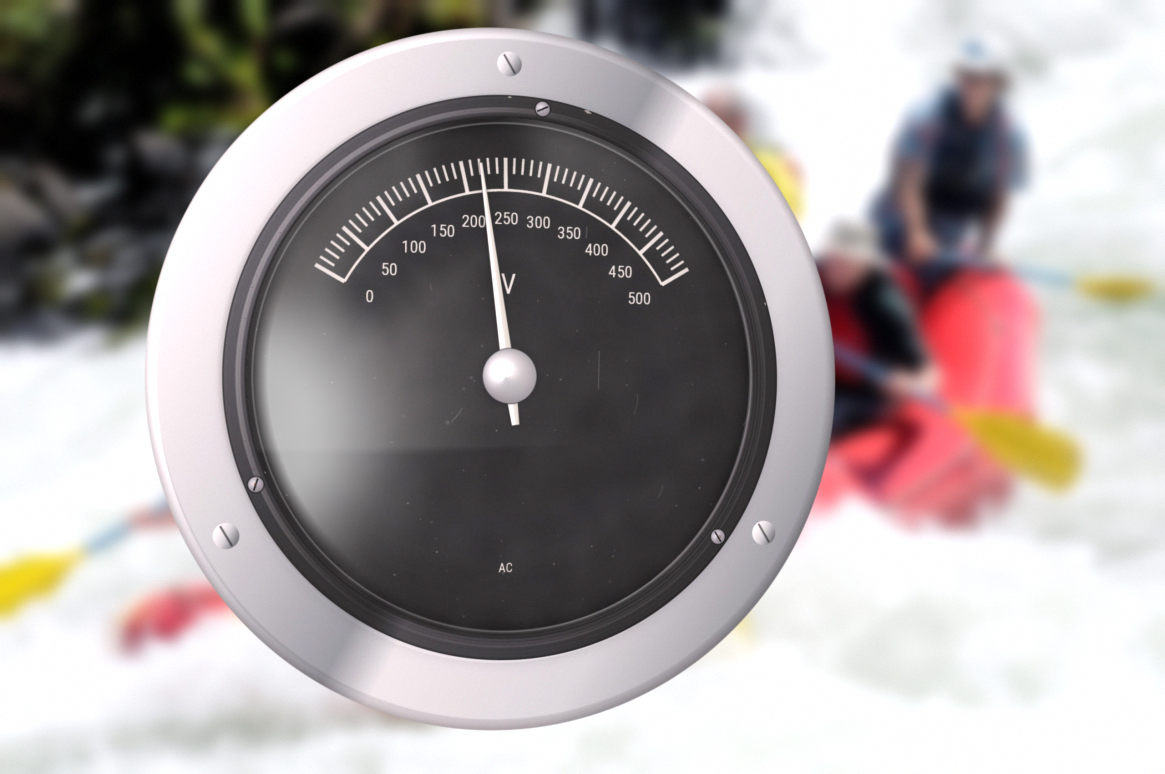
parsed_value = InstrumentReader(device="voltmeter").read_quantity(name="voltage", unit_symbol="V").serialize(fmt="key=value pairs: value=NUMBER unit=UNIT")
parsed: value=220 unit=V
